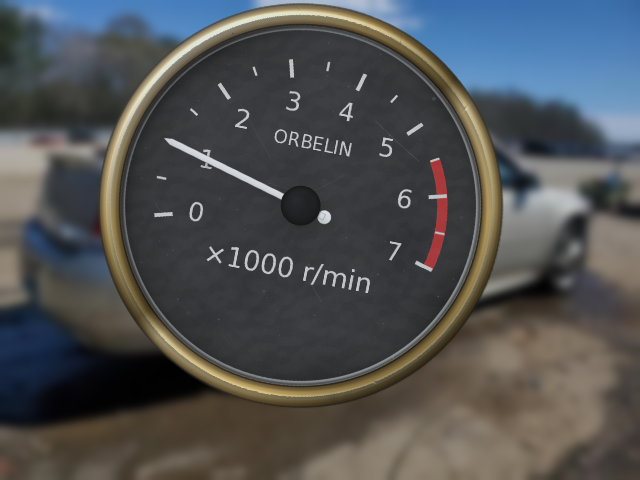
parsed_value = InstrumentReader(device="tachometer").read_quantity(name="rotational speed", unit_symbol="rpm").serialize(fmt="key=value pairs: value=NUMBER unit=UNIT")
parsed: value=1000 unit=rpm
